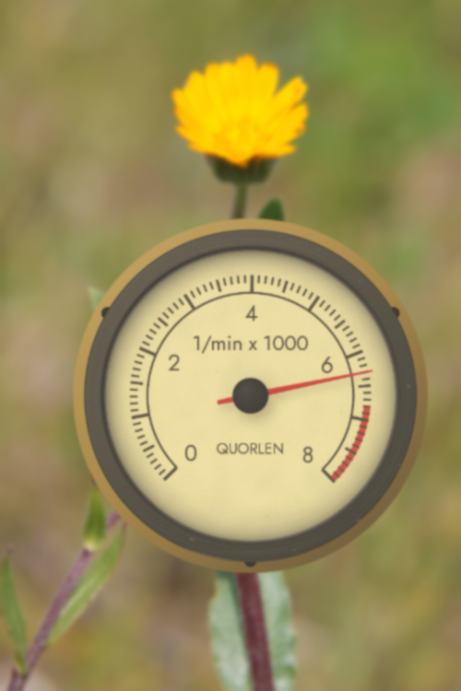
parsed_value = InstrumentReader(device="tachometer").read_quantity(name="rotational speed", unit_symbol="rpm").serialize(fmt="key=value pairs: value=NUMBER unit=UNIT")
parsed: value=6300 unit=rpm
